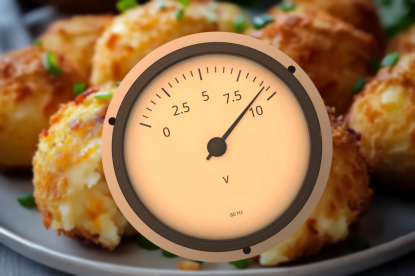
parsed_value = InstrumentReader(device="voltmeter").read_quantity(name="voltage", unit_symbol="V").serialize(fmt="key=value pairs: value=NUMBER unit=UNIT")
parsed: value=9.25 unit=V
